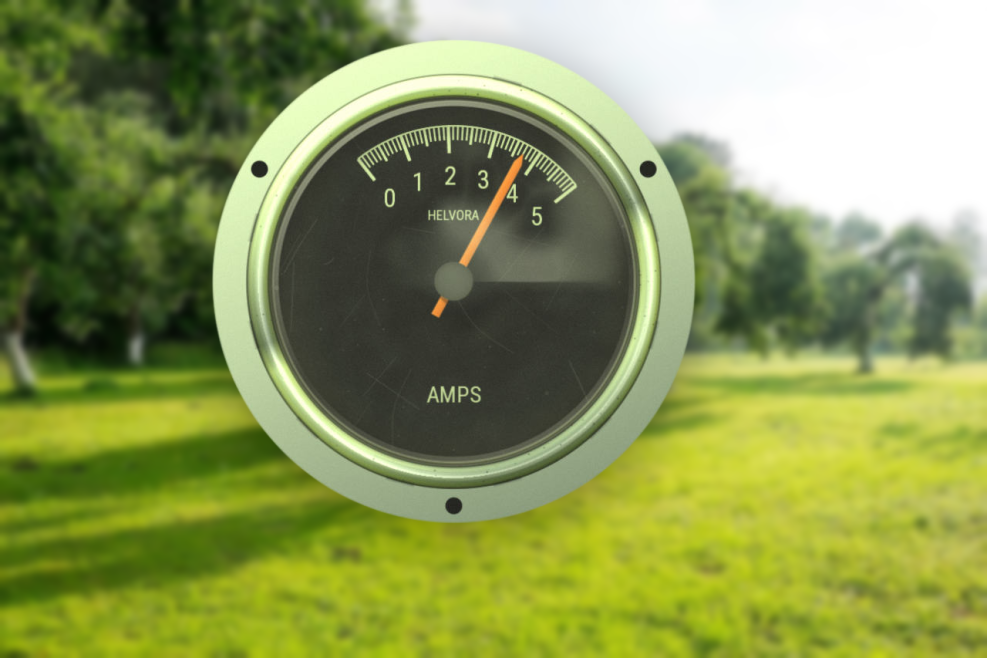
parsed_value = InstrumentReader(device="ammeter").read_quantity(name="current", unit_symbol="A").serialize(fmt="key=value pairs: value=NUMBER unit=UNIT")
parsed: value=3.7 unit=A
